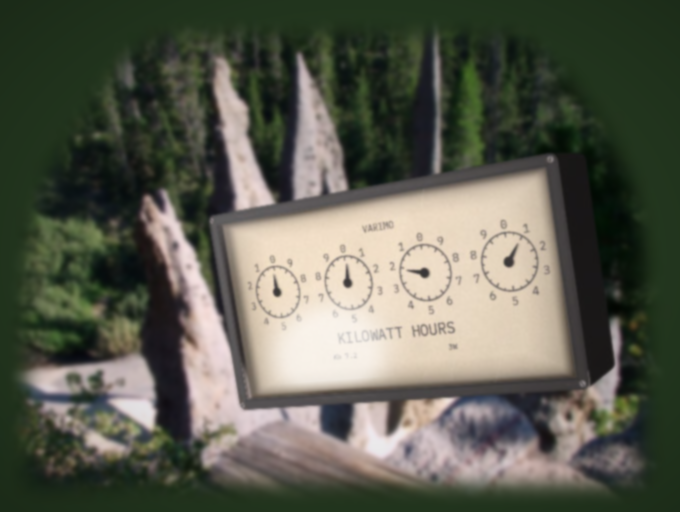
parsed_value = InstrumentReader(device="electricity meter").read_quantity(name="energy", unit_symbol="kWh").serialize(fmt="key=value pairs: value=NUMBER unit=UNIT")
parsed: value=21 unit=kWh
